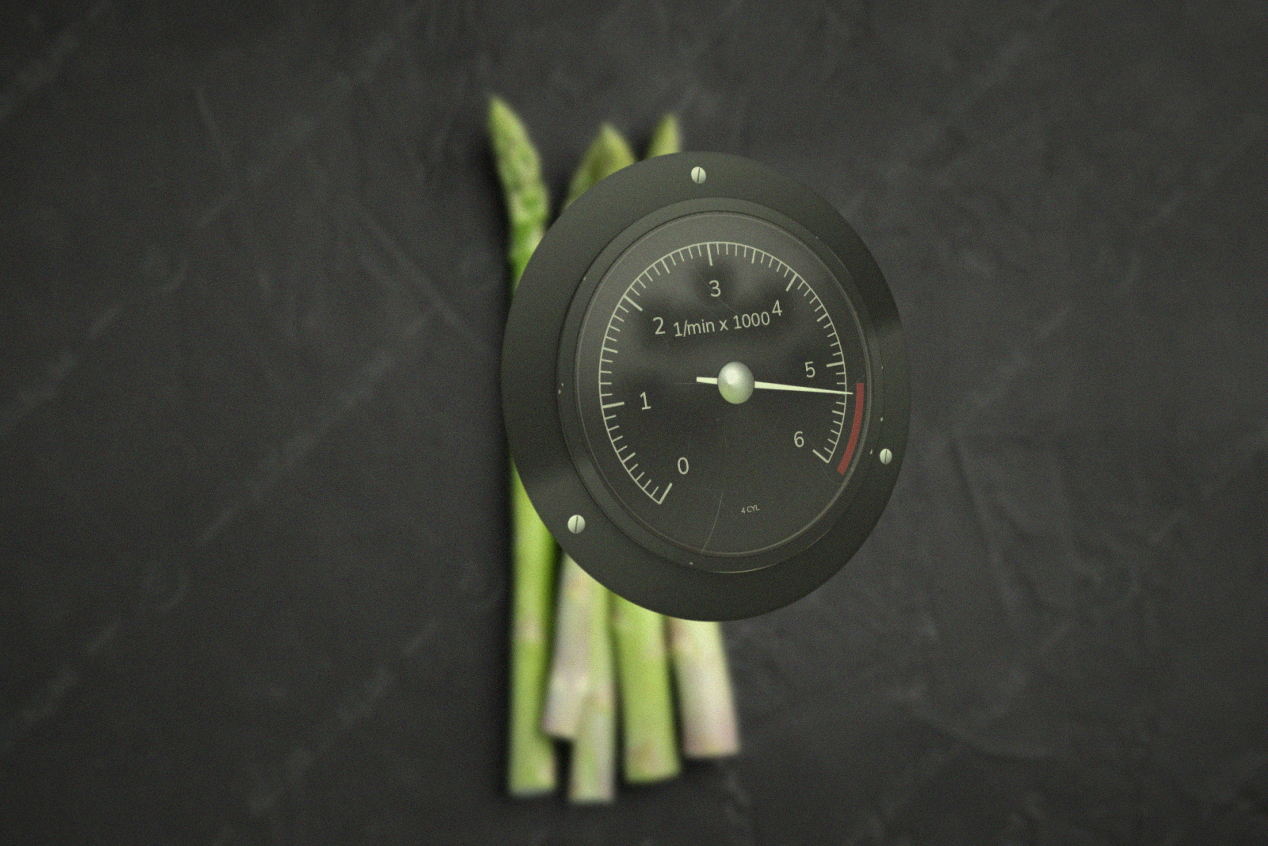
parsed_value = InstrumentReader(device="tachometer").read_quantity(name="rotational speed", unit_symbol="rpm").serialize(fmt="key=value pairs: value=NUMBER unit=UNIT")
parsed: value=5300 unit=rpm
